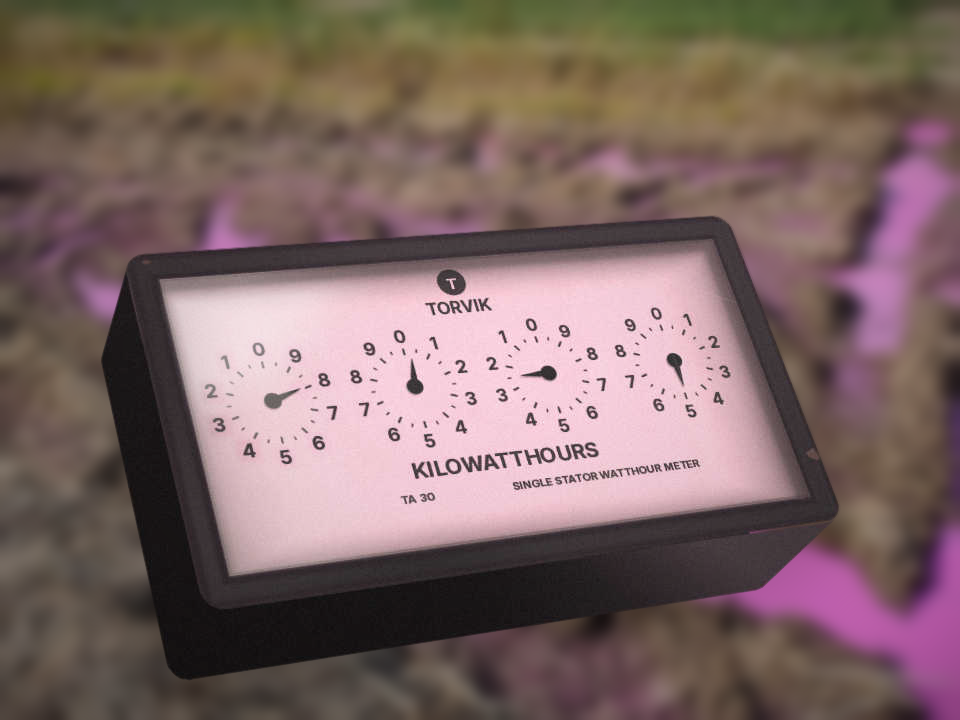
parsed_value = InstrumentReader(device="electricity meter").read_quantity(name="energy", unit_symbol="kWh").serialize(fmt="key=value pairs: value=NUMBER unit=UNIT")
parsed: value=8025 unit=kWh
